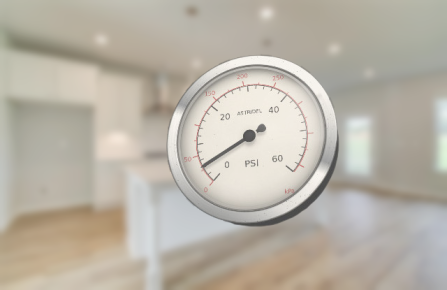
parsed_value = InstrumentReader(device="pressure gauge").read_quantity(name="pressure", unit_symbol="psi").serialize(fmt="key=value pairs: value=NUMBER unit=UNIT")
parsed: value=4 unit=psi
